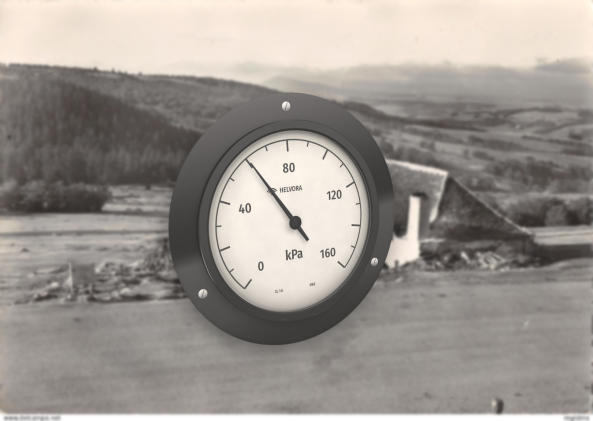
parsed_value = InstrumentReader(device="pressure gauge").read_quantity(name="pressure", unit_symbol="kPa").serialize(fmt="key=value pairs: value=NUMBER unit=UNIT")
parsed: value=60 unit=kPa
